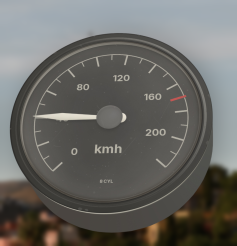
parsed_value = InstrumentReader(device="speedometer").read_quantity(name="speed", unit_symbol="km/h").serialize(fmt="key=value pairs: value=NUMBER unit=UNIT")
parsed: value=40 unit=km/h
